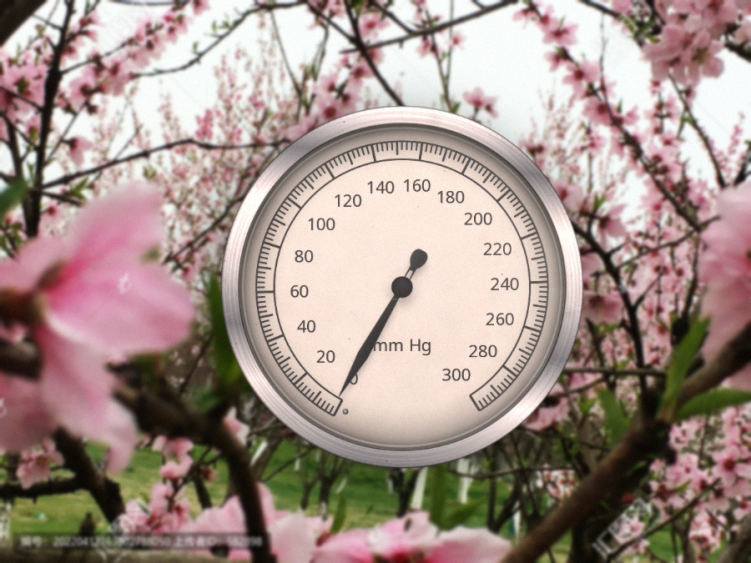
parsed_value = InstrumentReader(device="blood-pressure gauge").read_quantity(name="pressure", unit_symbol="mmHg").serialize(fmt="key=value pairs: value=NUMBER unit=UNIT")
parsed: value=2 unit=mmHg
